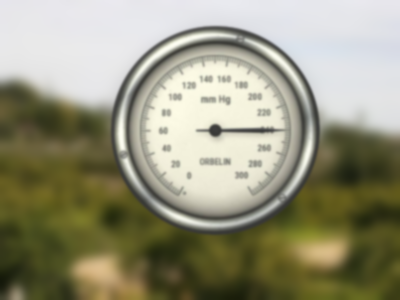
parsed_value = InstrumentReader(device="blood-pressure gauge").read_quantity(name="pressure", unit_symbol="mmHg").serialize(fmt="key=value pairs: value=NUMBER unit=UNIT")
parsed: value=240 unit=mmHg
